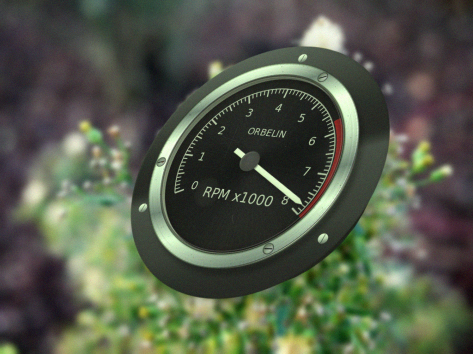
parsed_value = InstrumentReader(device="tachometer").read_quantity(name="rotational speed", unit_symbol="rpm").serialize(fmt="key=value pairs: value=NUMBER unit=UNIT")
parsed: value=7800 unit=rpm
